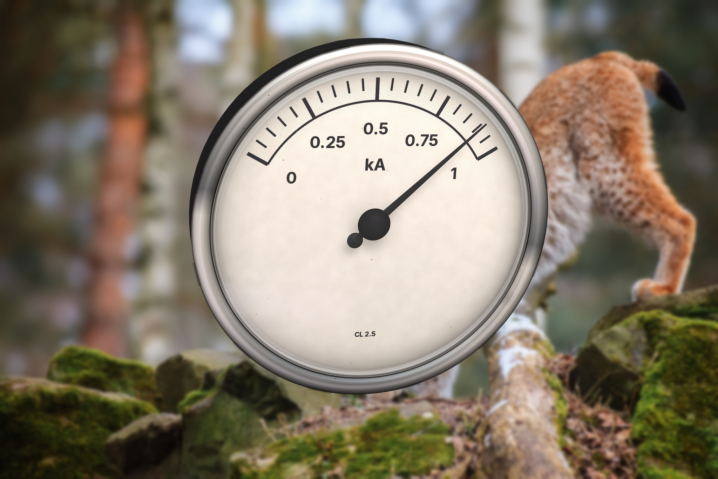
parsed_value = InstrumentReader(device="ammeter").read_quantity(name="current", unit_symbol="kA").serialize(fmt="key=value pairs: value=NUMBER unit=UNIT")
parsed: value=0.9 unit=kA
